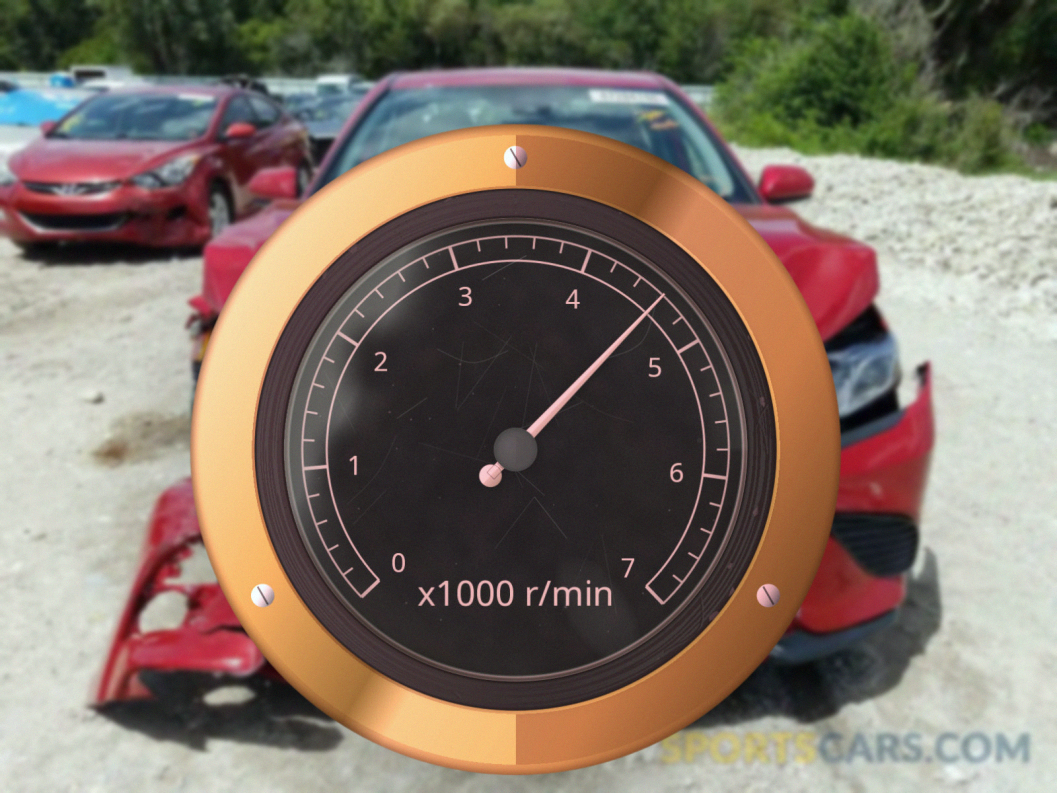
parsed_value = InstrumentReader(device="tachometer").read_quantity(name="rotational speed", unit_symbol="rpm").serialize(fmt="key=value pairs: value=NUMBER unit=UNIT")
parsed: value=4600 unit=rpm
